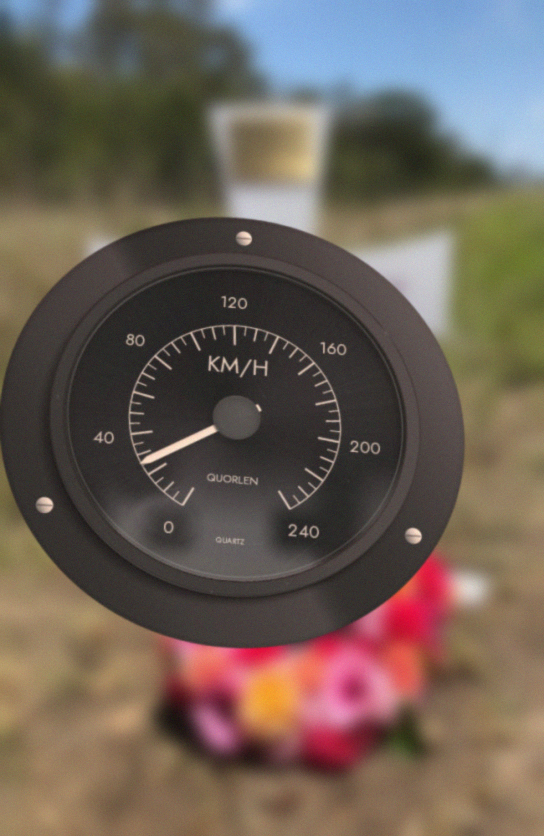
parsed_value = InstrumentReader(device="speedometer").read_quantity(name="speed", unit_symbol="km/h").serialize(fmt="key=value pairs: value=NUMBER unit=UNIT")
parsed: value=25 unit=km/h
